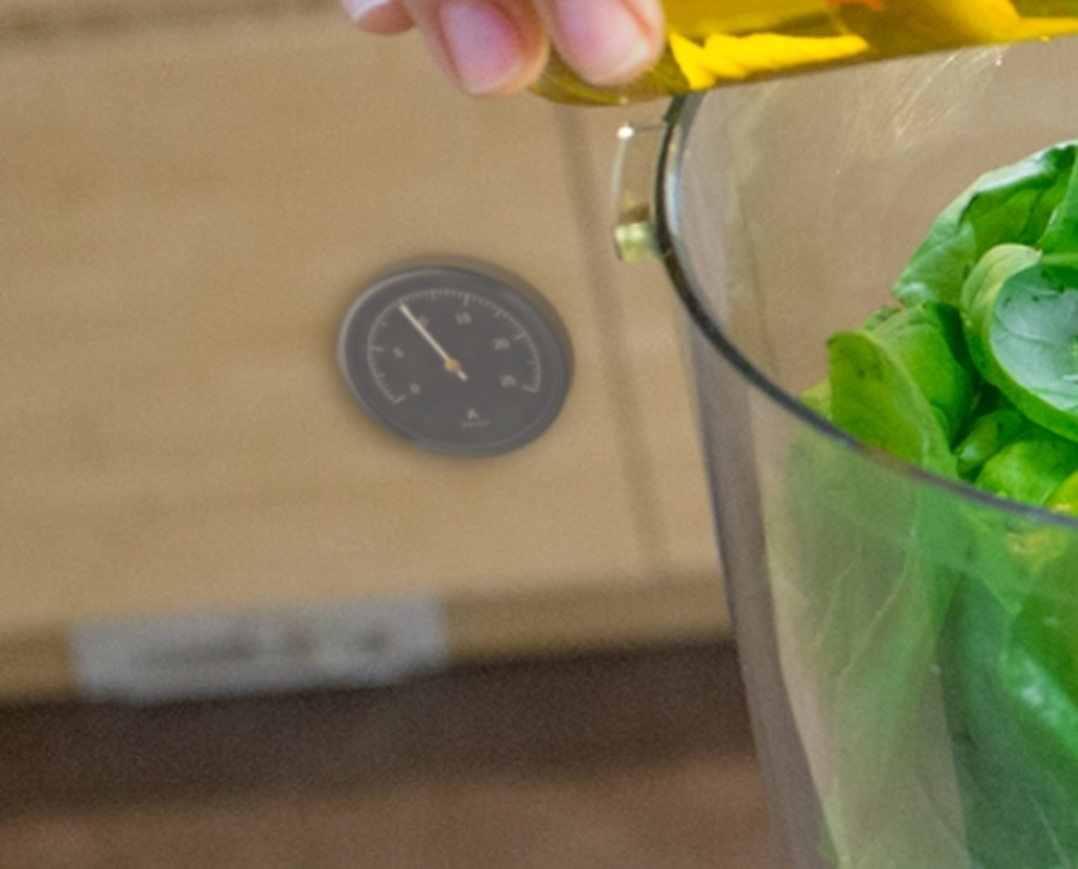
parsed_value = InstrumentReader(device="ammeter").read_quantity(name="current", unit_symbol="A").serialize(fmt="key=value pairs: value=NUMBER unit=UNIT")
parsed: value=10 unit=A
